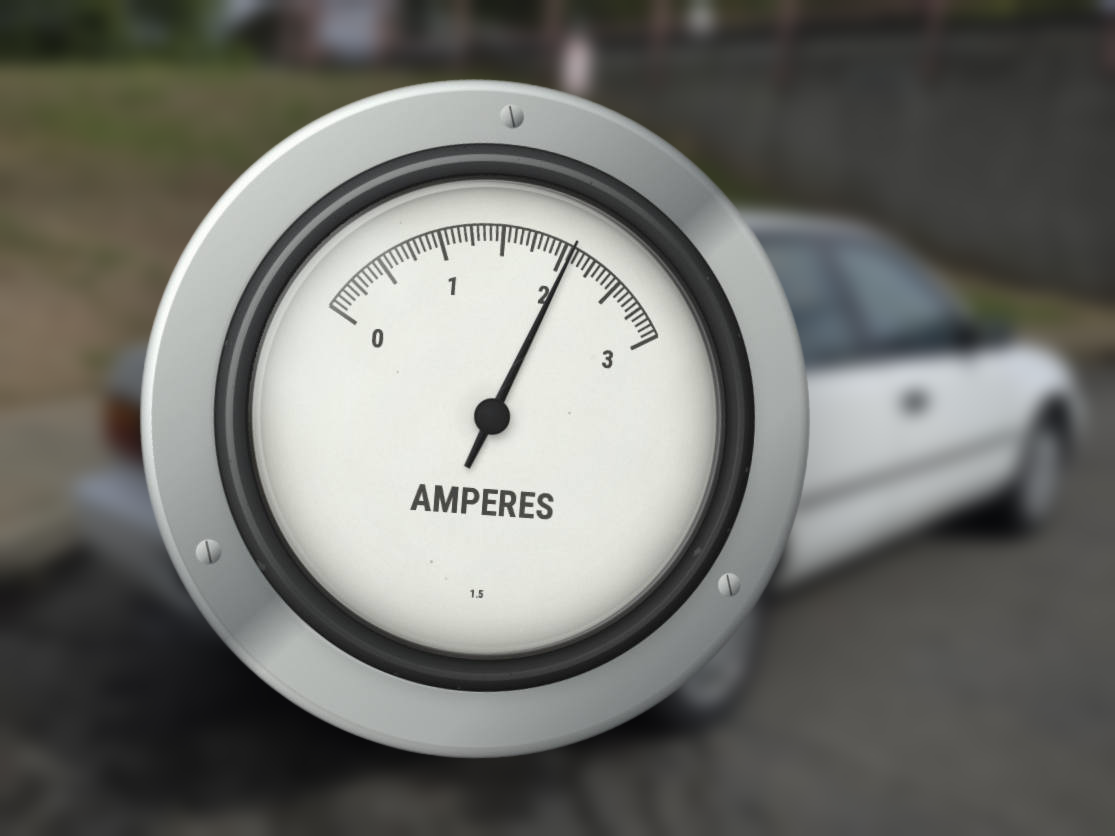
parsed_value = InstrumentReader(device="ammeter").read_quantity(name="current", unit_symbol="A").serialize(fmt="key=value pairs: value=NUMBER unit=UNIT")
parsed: value=2.05 unit=A
